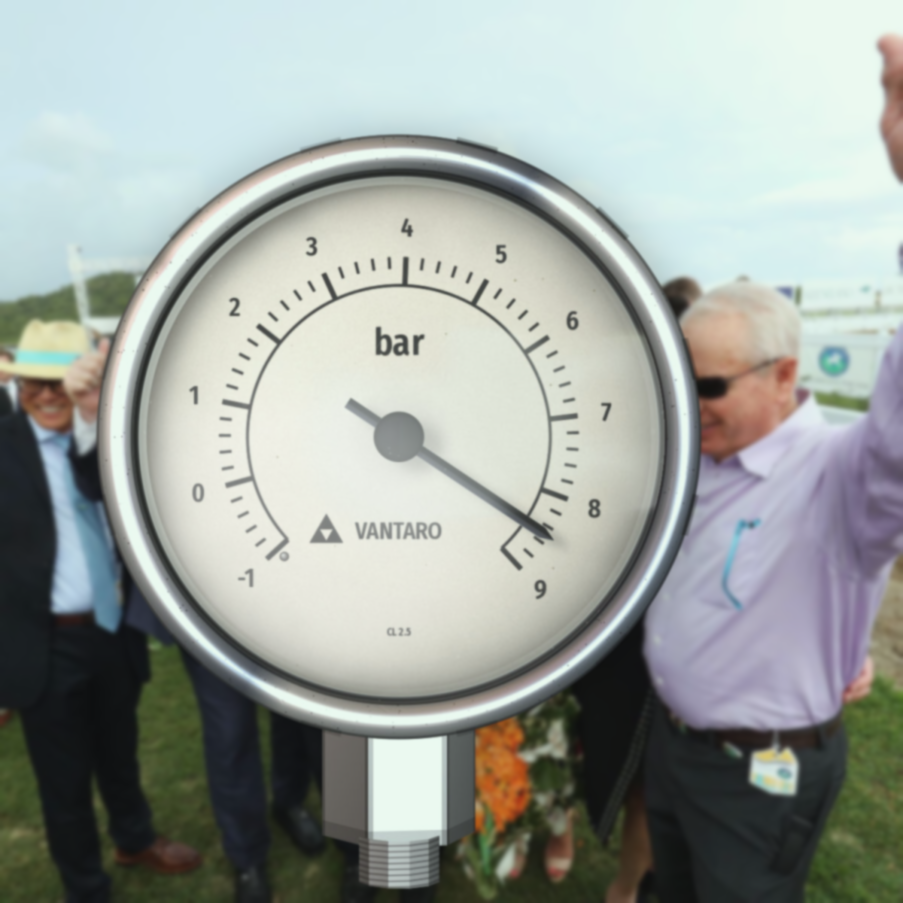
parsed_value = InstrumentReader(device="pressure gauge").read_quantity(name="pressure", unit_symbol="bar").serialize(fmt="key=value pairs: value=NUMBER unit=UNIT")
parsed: value=8.5 unit=bar
